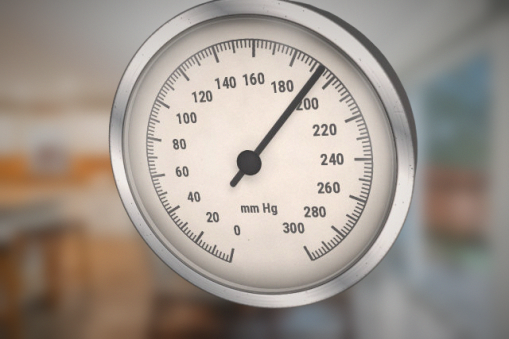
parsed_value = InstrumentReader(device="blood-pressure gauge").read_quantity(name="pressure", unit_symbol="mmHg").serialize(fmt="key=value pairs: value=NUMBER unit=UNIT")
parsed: value=194 unit=mmHg
